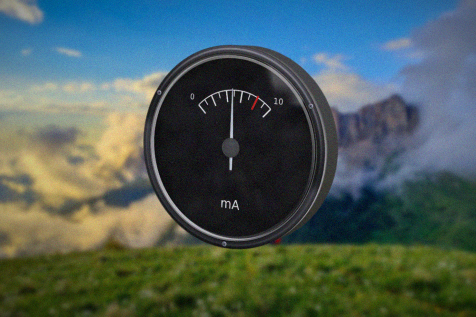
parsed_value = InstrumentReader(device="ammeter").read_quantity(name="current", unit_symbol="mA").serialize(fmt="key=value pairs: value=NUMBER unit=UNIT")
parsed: value=5 unit=mA
